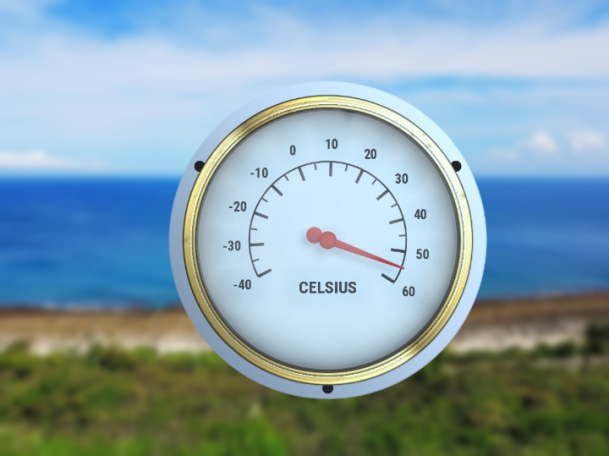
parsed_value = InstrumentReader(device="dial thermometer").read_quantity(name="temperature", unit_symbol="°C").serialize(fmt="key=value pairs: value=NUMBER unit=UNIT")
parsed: value=55 unit=°C
